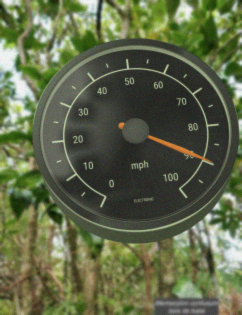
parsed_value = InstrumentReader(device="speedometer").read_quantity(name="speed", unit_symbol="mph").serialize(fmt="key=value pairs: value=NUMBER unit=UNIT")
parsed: value=90 unit=mph
